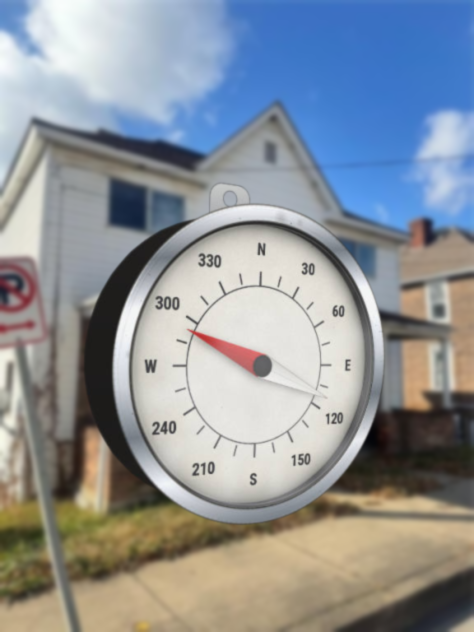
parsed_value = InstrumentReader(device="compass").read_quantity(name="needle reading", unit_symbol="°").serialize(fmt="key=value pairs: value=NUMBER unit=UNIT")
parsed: value=292.5 unit=°
